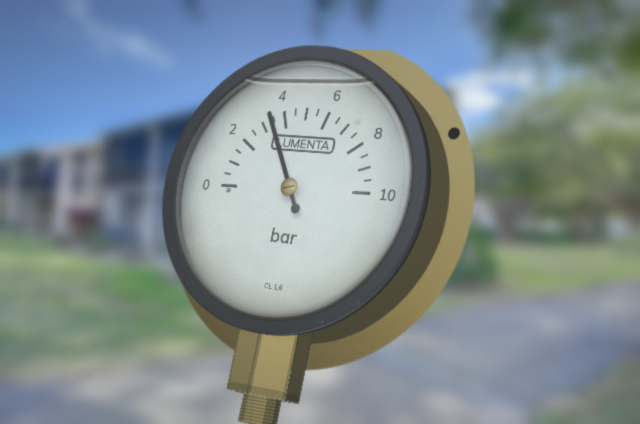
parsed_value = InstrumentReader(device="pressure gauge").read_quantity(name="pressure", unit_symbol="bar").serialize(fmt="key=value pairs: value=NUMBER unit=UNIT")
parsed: value=3.5 unit=bar
